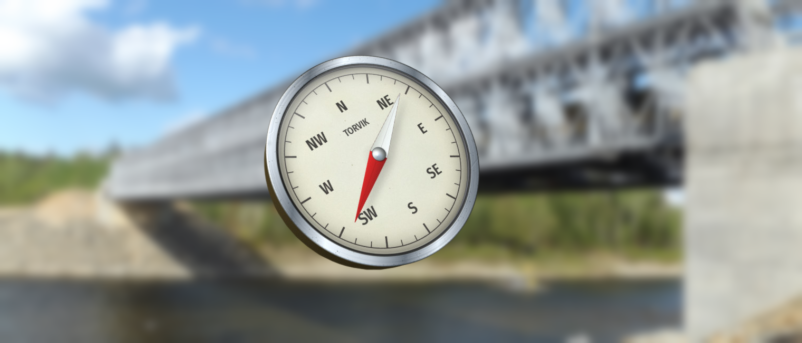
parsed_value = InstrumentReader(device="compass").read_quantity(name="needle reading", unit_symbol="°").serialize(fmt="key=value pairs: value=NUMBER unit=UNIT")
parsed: value=235 unit=°
